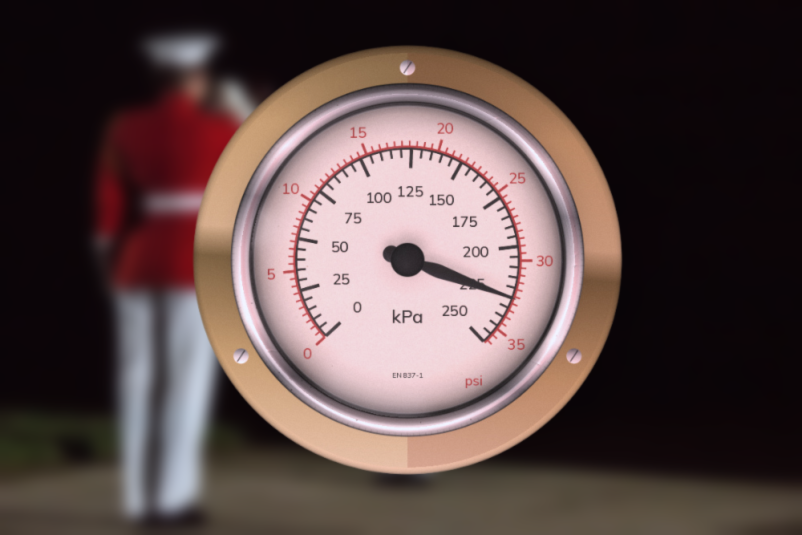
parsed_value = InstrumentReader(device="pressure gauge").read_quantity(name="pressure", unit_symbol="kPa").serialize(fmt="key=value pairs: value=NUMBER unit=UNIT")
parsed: value=225 unit=kPa
